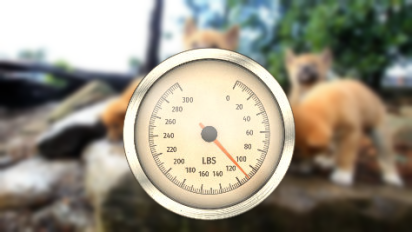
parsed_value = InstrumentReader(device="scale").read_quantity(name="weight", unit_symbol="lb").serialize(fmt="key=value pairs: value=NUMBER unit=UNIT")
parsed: value=110 unit=lb
